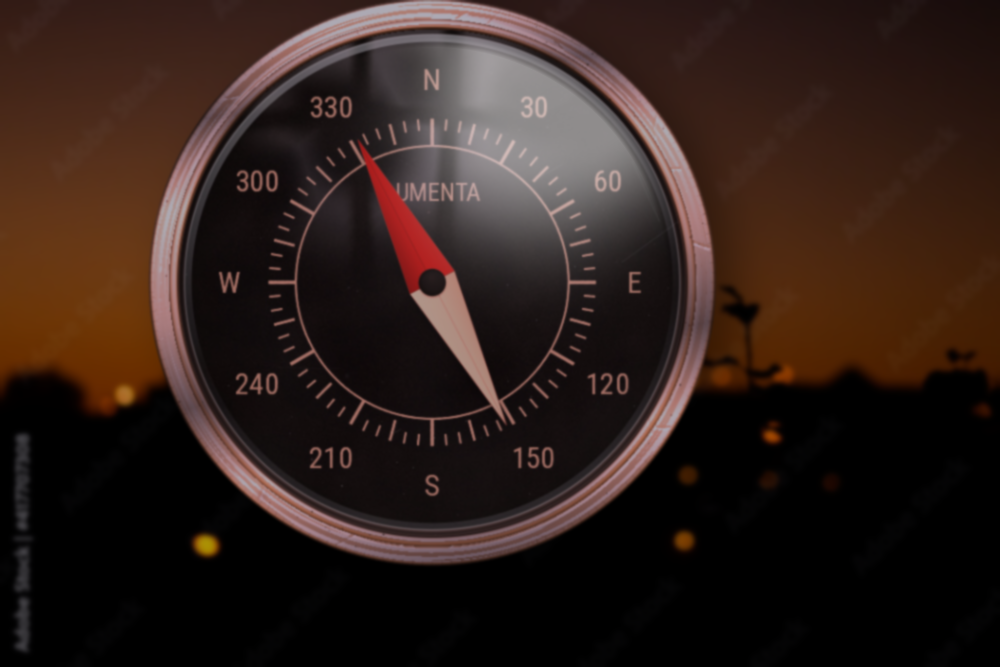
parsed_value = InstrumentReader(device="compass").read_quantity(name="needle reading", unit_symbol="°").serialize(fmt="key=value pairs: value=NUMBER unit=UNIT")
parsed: value=332.5 unit=°
